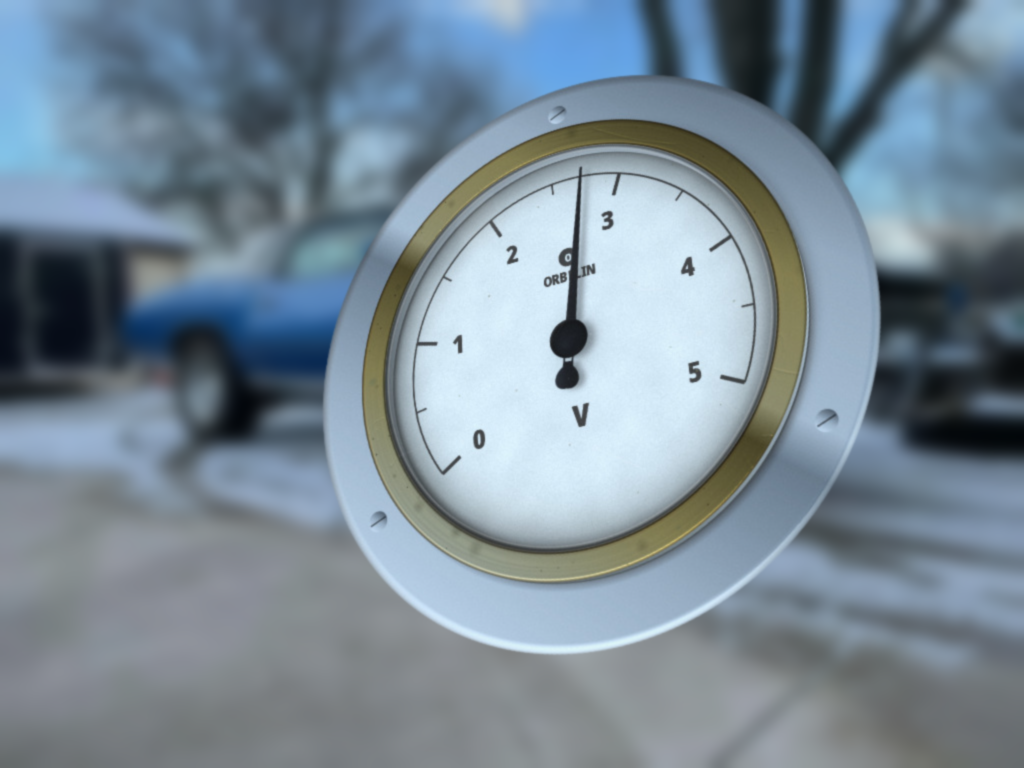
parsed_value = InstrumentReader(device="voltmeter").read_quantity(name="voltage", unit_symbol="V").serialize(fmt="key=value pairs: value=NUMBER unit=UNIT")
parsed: value=2.75 unit=V
